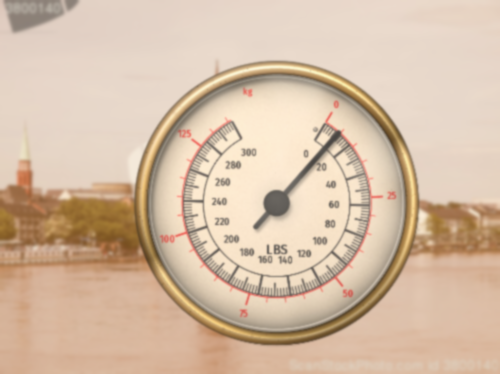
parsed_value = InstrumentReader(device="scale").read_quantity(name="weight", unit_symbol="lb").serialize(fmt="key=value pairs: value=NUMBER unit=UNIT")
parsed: value=10 unit=lb
